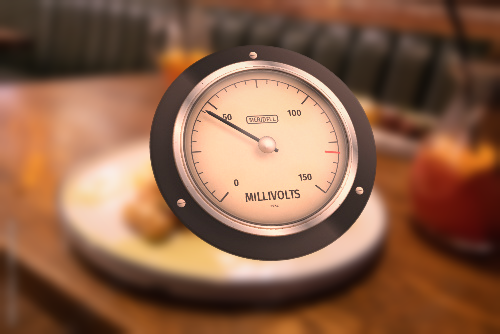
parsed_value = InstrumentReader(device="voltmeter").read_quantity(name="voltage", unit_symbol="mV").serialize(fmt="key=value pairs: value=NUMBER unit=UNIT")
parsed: value=45 unit=mV
